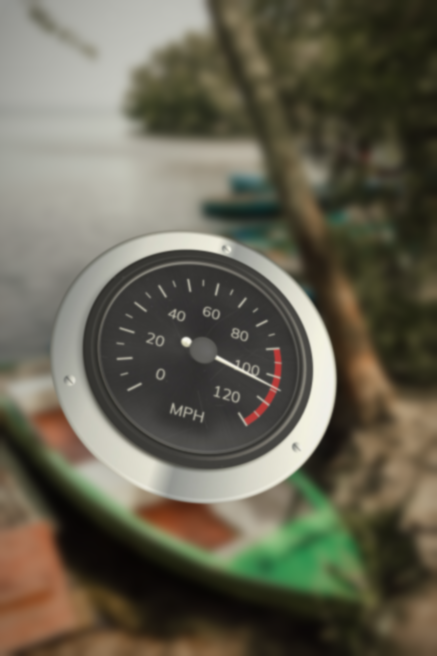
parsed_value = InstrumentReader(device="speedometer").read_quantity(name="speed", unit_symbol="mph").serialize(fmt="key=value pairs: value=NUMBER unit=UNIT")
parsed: value=105 unit=mph
